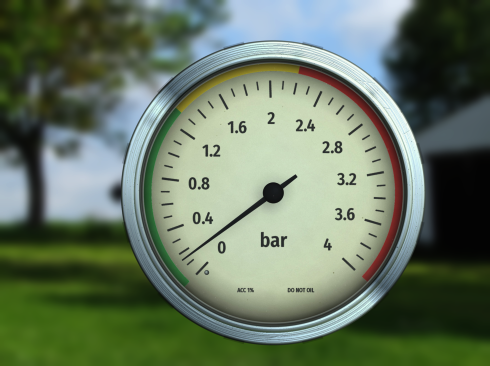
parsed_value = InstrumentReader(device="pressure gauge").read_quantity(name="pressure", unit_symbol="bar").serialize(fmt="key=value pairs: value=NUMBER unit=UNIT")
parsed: value=0.15 unit=bar
